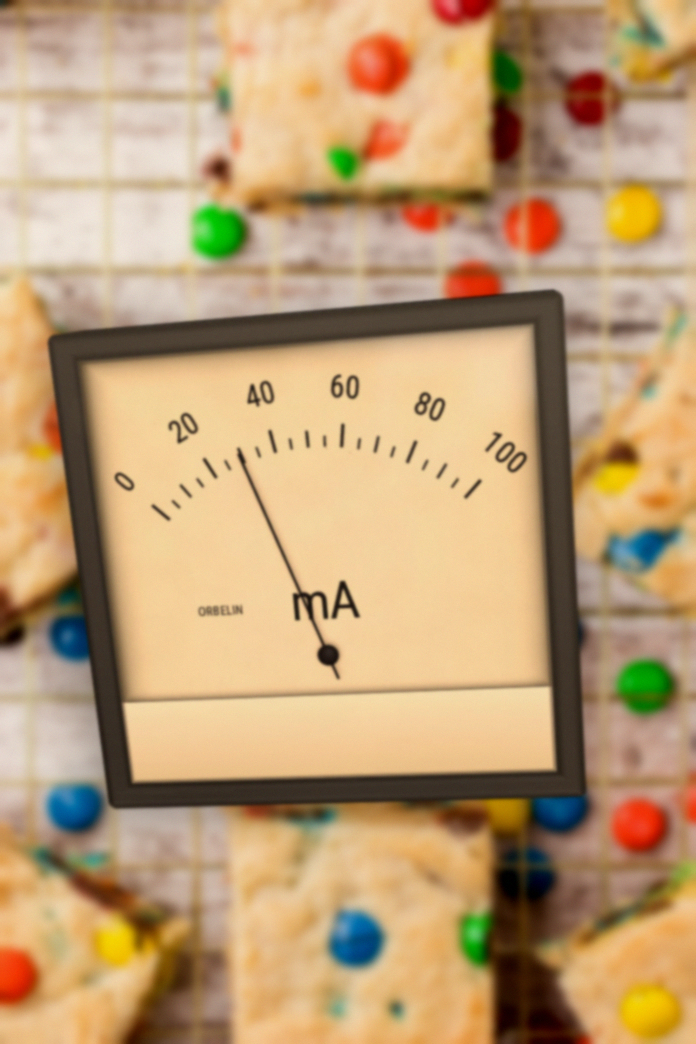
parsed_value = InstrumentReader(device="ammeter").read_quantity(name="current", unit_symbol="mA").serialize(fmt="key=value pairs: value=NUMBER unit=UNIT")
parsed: value=30 unit=mA
